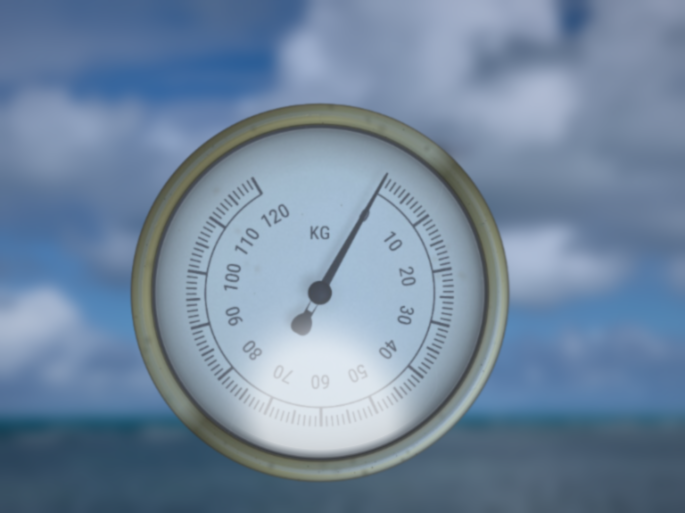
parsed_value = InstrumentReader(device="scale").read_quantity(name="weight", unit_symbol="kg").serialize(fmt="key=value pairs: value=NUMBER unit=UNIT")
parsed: value=0 unit=kg
